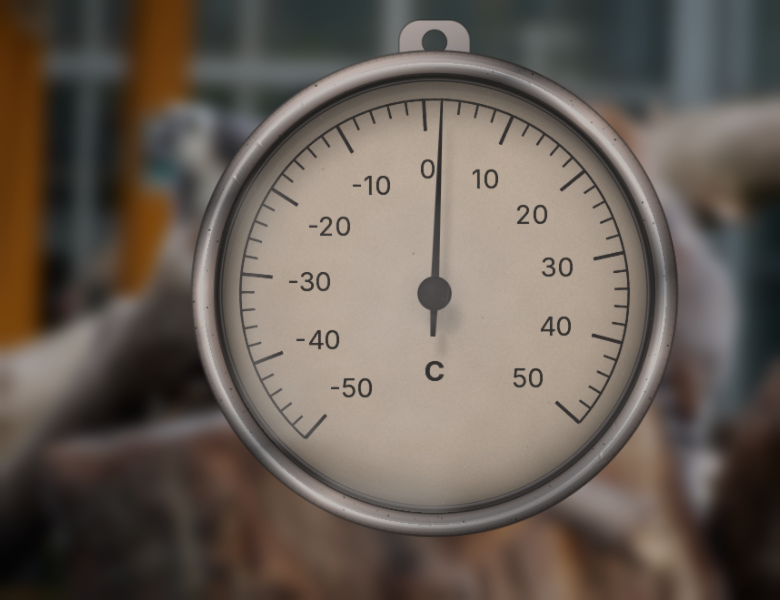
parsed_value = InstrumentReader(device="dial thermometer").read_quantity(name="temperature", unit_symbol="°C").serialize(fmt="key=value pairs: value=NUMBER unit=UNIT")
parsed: value=2 unit=°C
